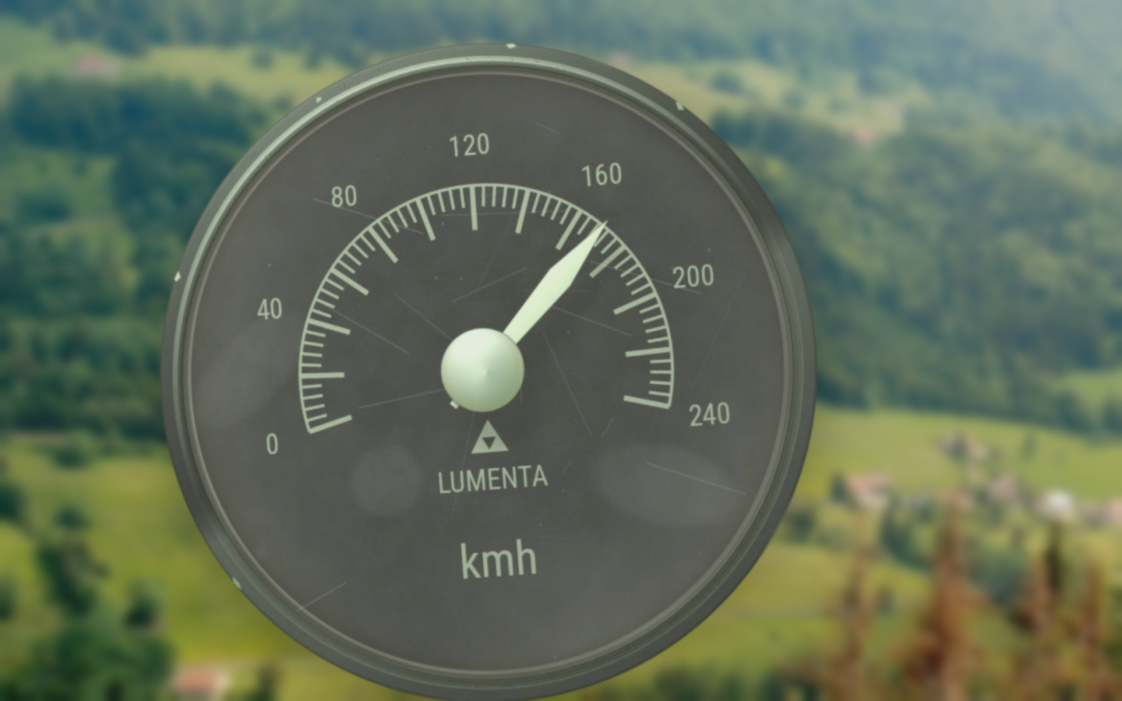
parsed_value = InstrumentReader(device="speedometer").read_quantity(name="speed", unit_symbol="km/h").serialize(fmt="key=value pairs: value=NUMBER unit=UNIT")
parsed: value=170 unit=km/h
